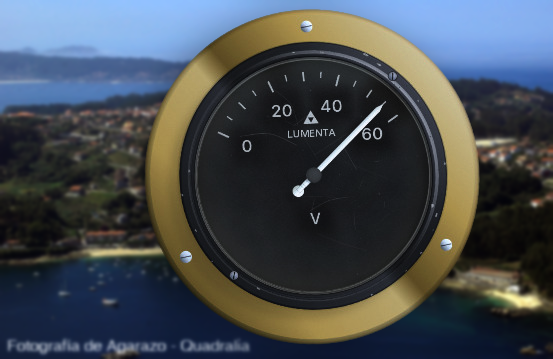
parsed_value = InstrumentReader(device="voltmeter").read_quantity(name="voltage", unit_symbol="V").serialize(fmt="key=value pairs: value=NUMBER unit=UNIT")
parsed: value=55 unit=V
